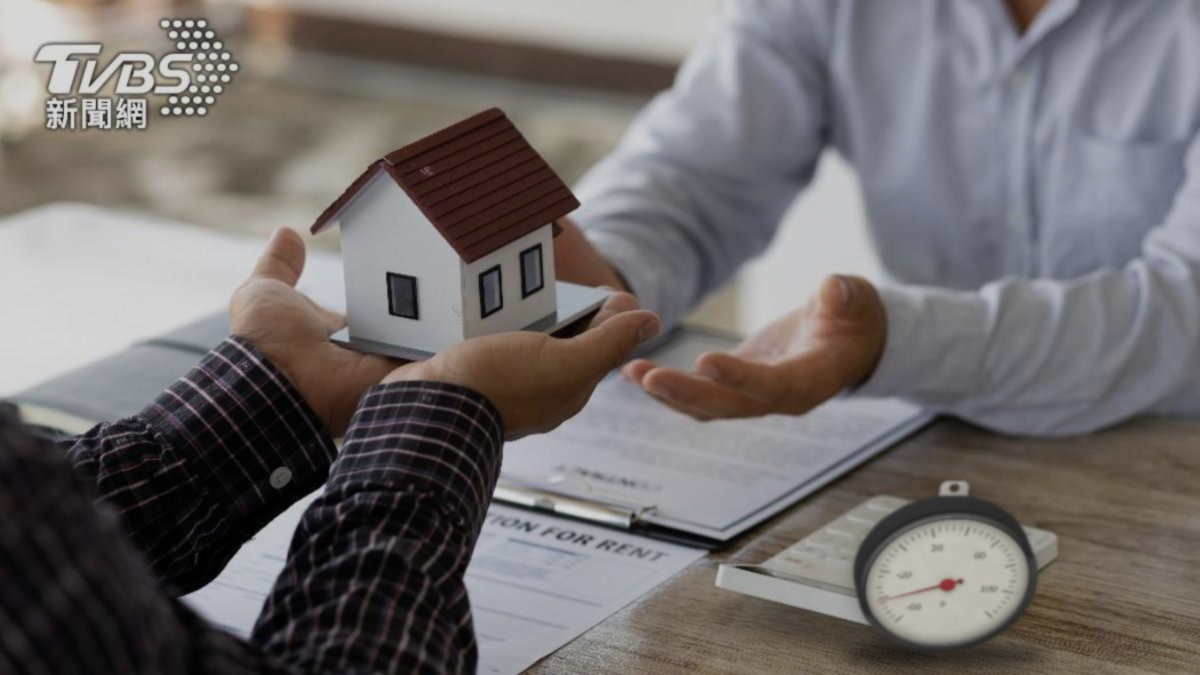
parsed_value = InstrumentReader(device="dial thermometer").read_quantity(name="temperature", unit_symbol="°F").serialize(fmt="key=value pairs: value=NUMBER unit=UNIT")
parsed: value=-40 unit=°F
